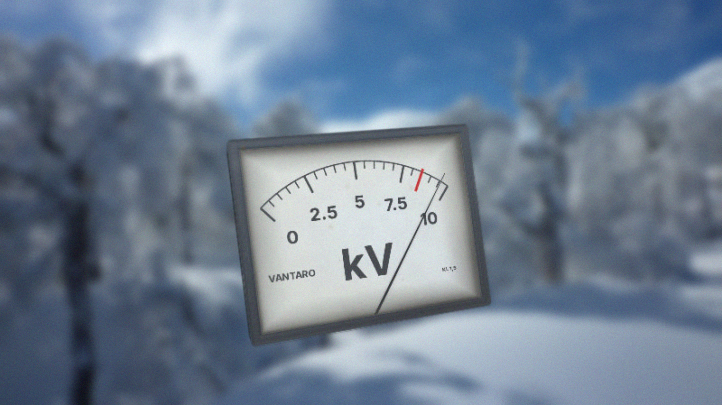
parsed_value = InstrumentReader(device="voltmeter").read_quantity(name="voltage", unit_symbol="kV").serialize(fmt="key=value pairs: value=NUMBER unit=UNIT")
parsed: value=9.5 unit=kV
